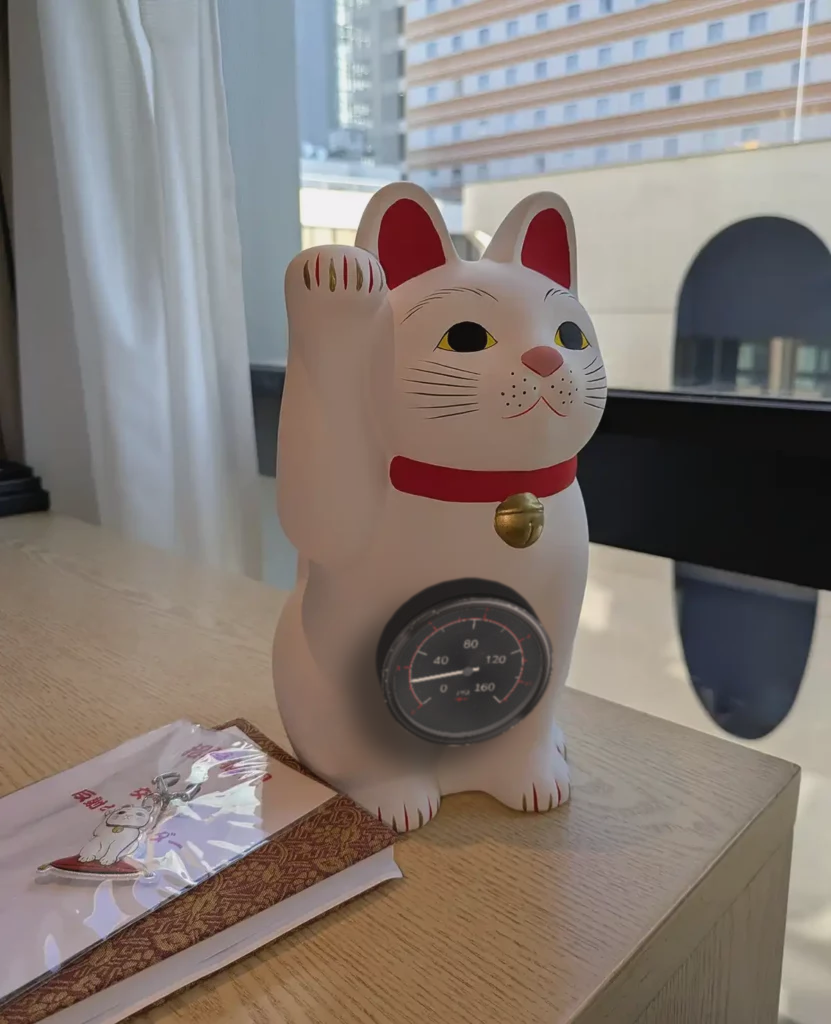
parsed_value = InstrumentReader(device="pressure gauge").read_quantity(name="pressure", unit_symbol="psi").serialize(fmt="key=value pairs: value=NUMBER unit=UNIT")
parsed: value=20 unit=psi
